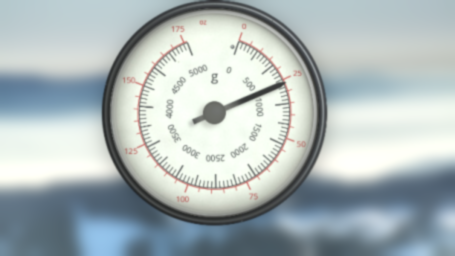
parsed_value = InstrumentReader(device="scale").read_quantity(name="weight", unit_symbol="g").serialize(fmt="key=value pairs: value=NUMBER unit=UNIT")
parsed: value=750 unit=g
